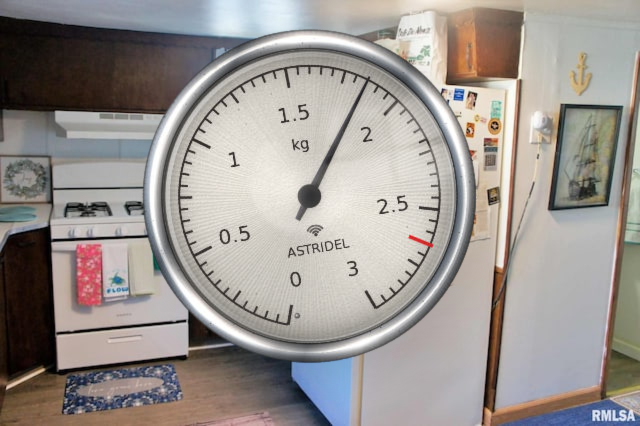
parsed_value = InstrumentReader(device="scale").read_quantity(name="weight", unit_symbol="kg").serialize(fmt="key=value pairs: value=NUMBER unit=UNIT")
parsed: value=1.85 unit=kg
